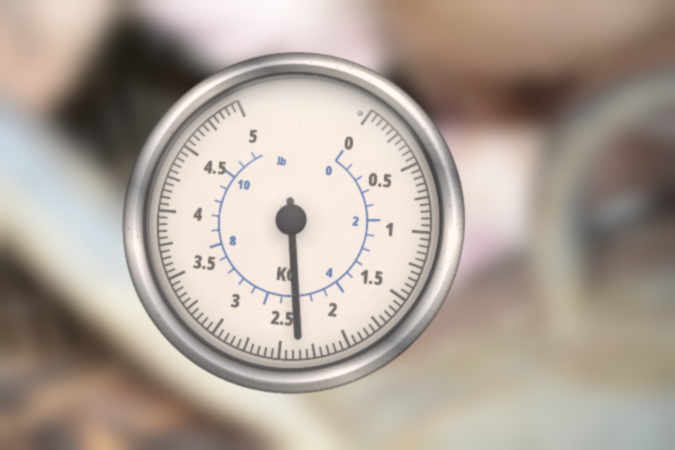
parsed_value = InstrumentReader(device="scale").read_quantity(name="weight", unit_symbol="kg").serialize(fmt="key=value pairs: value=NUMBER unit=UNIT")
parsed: value=2.35 unit=kg
